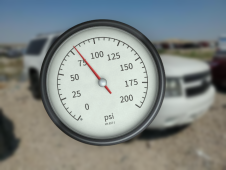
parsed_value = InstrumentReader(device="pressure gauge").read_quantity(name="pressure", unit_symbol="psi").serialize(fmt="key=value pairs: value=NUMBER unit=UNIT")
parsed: value=80 unit=psi
